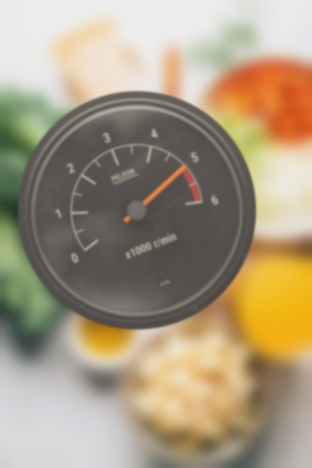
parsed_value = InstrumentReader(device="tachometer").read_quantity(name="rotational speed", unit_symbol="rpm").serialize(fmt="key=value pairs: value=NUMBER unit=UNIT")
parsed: value=5000 unit=rpm
